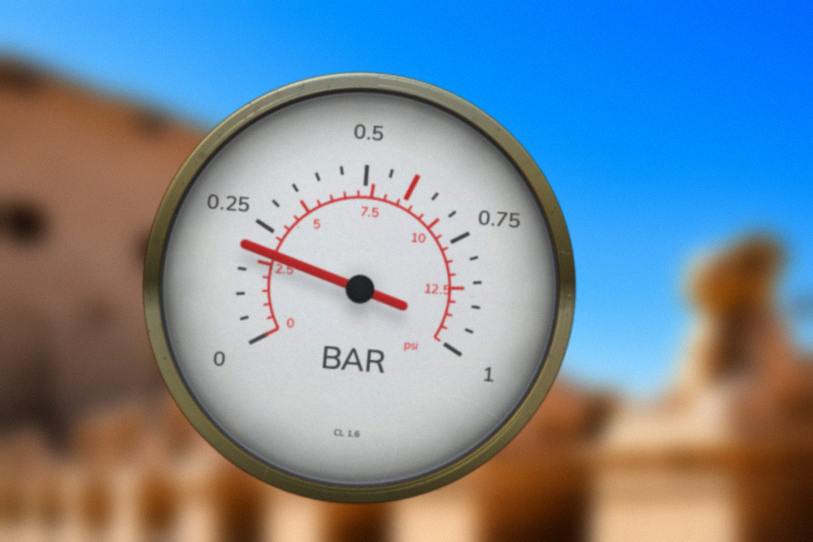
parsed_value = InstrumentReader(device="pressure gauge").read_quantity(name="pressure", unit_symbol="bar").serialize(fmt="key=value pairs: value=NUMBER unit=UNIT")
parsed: value=0.2 unit=bar
